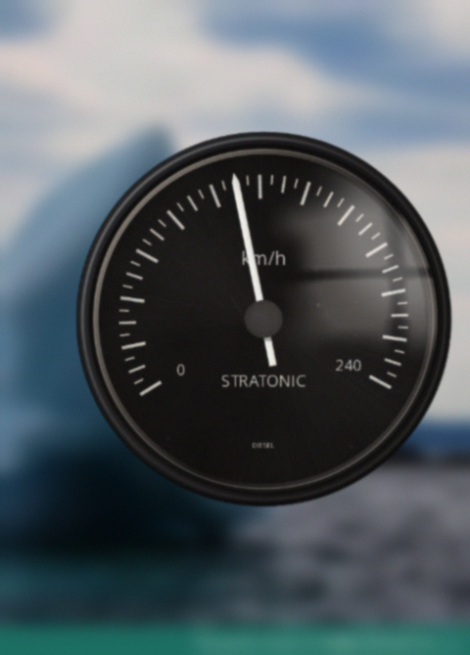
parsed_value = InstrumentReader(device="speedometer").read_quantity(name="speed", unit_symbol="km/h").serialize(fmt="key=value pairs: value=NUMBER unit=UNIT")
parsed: value=110 unit=km/h
